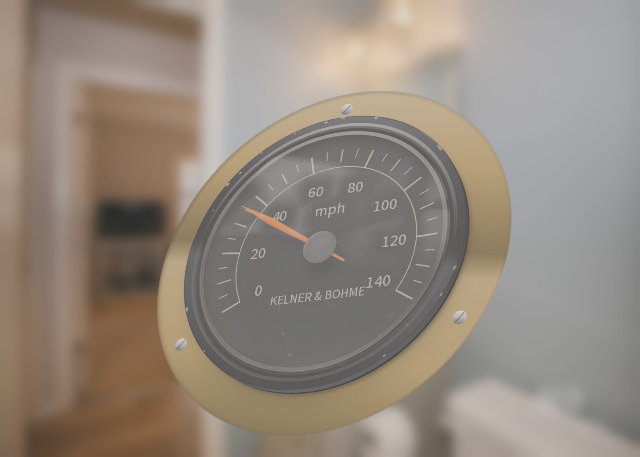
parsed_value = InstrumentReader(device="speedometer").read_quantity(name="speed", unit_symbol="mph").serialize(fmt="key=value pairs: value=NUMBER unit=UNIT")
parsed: value=35 unit=mph
